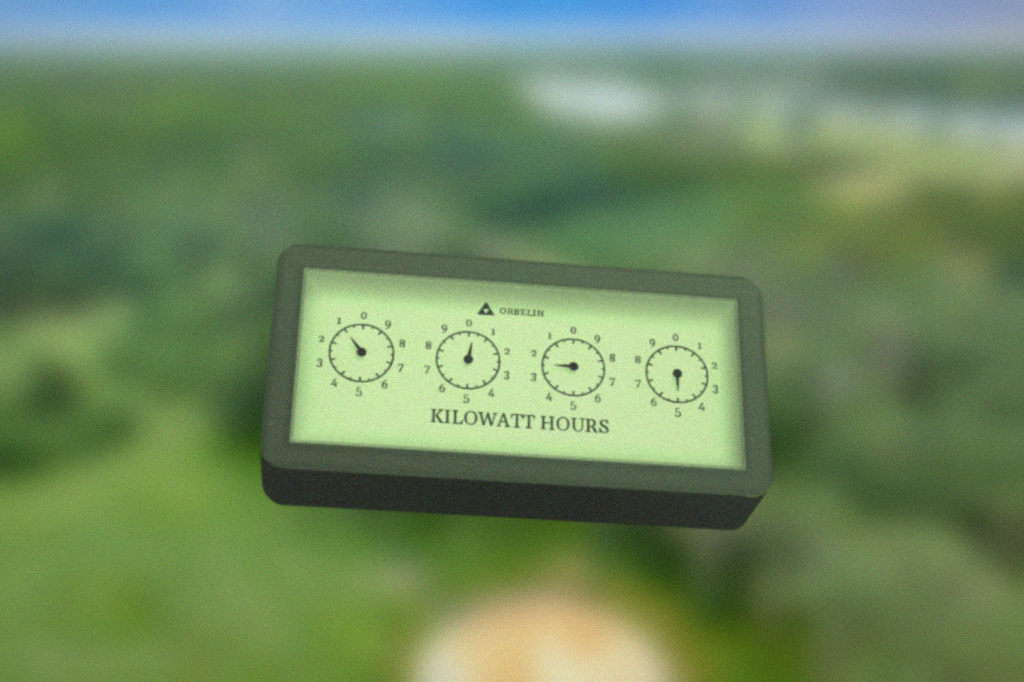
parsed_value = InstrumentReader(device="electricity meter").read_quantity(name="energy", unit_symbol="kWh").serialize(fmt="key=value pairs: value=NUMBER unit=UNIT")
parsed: value=1025 unit=kWh
